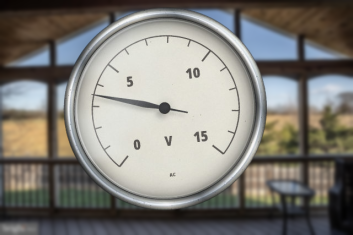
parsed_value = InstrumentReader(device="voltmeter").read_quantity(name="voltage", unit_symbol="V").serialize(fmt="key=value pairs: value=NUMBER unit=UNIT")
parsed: value=3.5 unit=V
